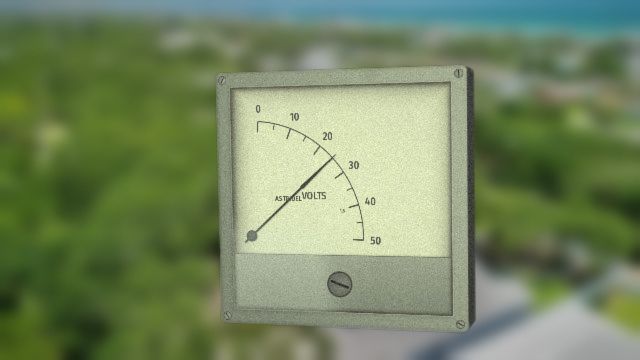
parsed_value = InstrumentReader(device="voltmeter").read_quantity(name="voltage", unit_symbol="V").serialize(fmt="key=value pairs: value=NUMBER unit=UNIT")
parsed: value=25 unit=V
